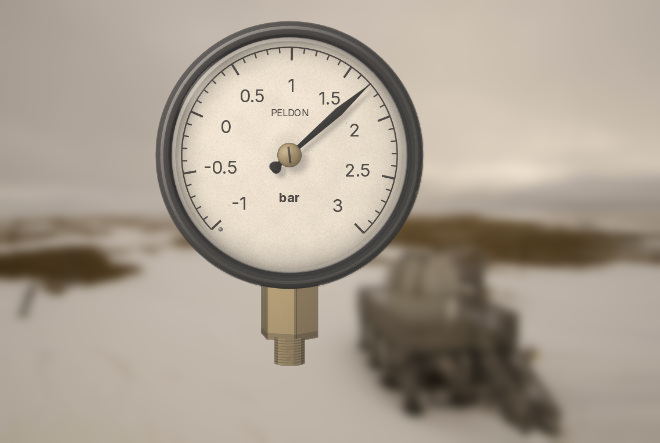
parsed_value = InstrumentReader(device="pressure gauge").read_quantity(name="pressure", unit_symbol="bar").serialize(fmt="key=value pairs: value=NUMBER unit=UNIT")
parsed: value=1.7 unit=bar
